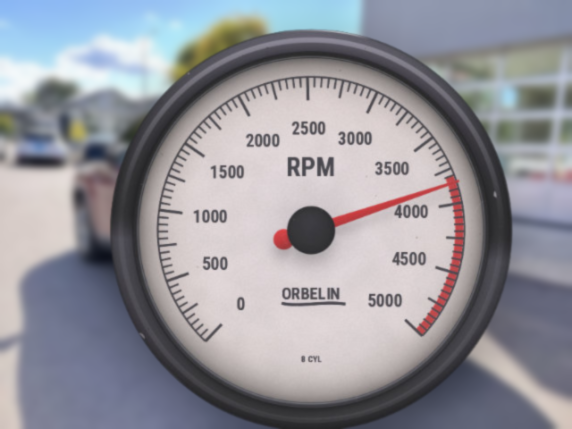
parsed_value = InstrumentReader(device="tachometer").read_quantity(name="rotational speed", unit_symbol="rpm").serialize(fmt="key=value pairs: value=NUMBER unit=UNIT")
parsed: value=3850 unit=rpm
